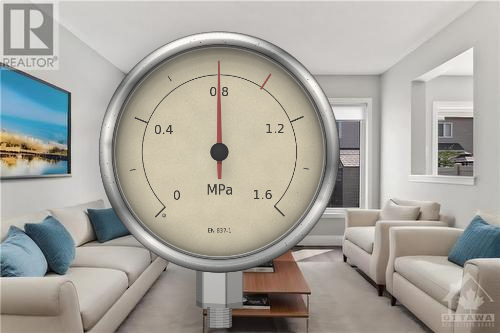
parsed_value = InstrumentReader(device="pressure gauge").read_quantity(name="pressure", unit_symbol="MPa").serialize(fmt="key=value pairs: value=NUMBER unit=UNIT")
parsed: value=0.8 unit=MPa
